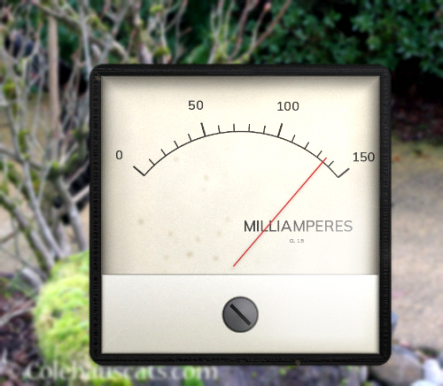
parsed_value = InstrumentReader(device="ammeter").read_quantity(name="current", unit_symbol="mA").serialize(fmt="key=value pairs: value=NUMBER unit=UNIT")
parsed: value=135 unit=mA
